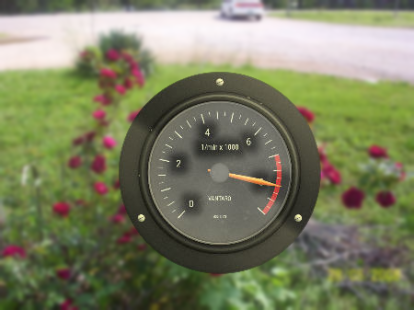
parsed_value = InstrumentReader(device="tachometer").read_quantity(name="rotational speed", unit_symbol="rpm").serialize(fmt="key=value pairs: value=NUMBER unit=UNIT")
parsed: value=8000 unit=rpm
